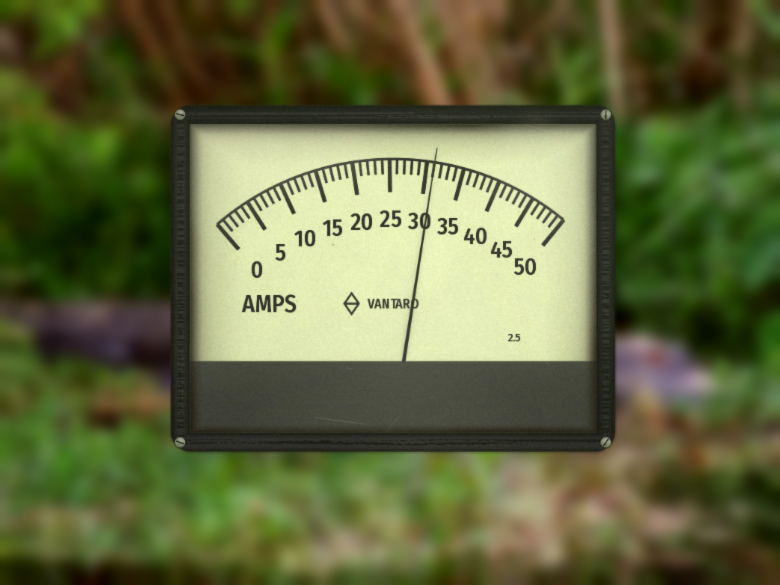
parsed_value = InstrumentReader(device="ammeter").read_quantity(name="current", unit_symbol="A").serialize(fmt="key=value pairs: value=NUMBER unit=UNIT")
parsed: value=31 unit=A
